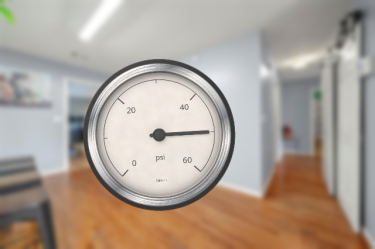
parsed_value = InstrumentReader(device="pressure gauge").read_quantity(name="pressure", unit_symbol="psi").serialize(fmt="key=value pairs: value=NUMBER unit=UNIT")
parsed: value=50 unit=psi
